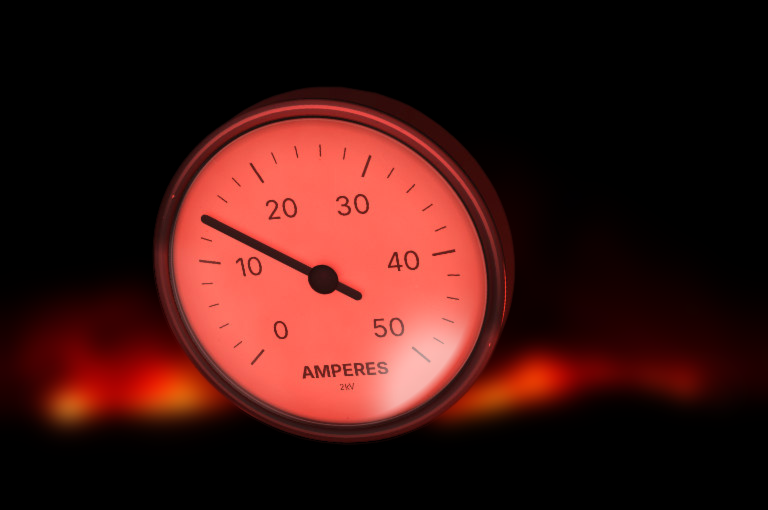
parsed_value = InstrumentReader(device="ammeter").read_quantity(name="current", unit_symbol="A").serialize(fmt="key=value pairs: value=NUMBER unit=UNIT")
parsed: value=14 unit=A
